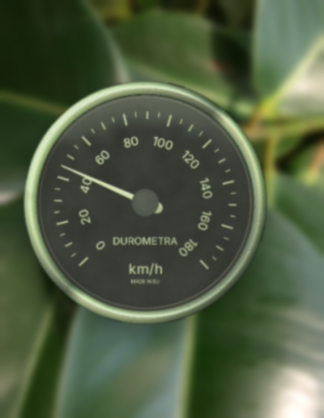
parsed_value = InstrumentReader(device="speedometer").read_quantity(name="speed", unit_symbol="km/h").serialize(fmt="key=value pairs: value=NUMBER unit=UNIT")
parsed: value=45 unit=km/h
